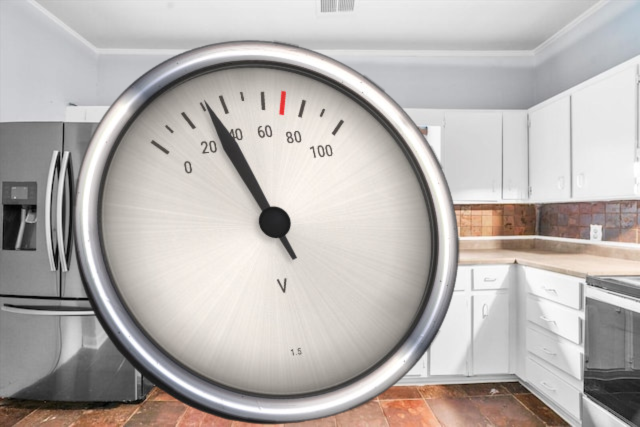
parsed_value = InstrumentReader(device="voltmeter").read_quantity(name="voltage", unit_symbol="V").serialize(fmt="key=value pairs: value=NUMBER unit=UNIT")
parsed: value=30 unit=V
